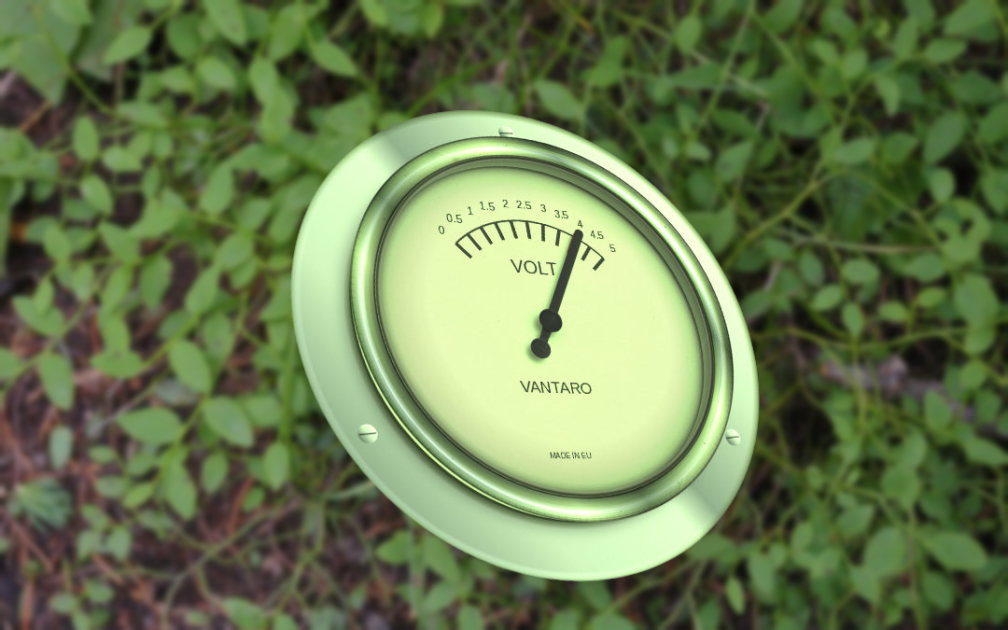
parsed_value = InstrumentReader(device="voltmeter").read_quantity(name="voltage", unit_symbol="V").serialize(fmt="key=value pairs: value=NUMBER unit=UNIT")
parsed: value=4 unit=V
